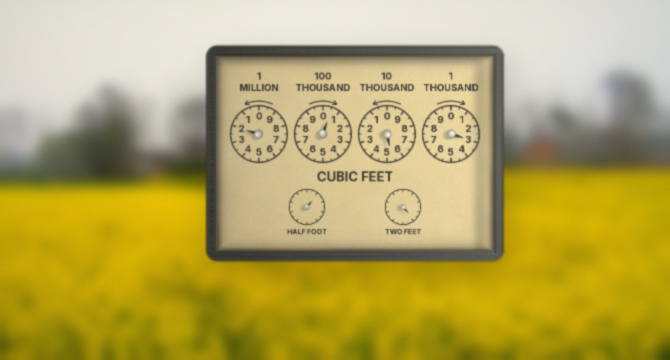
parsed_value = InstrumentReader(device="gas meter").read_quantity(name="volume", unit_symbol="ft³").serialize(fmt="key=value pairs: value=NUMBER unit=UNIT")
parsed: value=205300 unit=ft³
